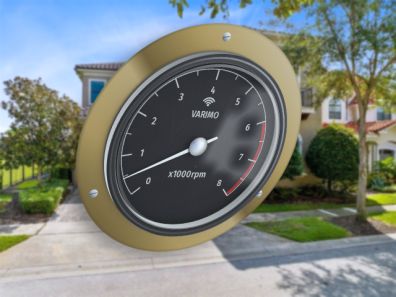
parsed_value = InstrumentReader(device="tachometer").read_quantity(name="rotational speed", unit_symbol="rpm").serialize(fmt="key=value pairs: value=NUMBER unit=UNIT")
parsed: value=500 unit=rpm
